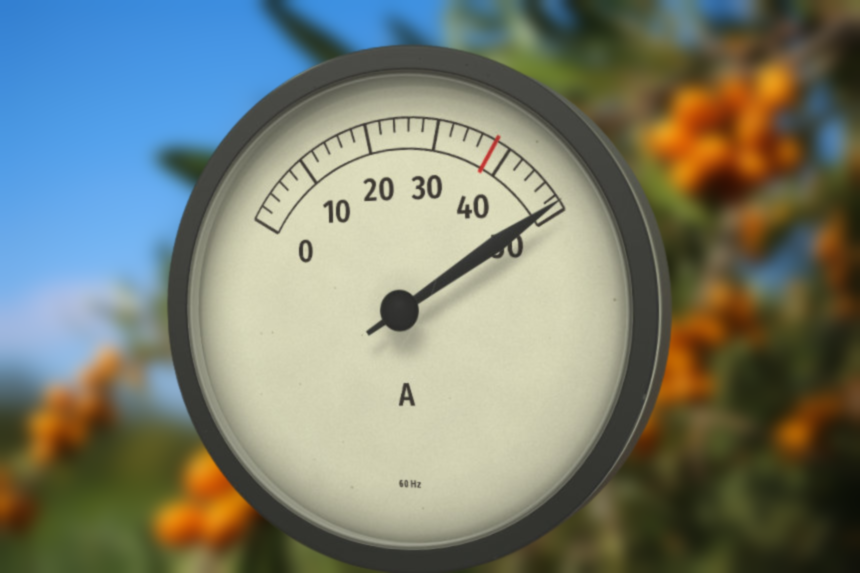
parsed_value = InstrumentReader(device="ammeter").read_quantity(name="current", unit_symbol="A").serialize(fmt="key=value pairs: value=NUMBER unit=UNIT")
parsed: value=49 unit=A
